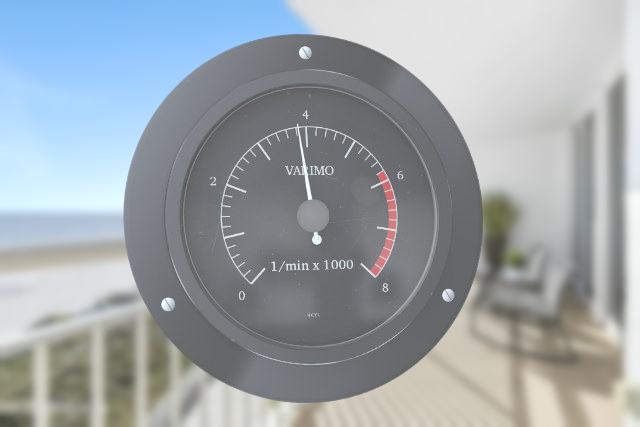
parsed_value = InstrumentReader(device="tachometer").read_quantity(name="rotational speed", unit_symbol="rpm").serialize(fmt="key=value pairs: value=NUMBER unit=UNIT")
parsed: value=3800 unit=rpm
